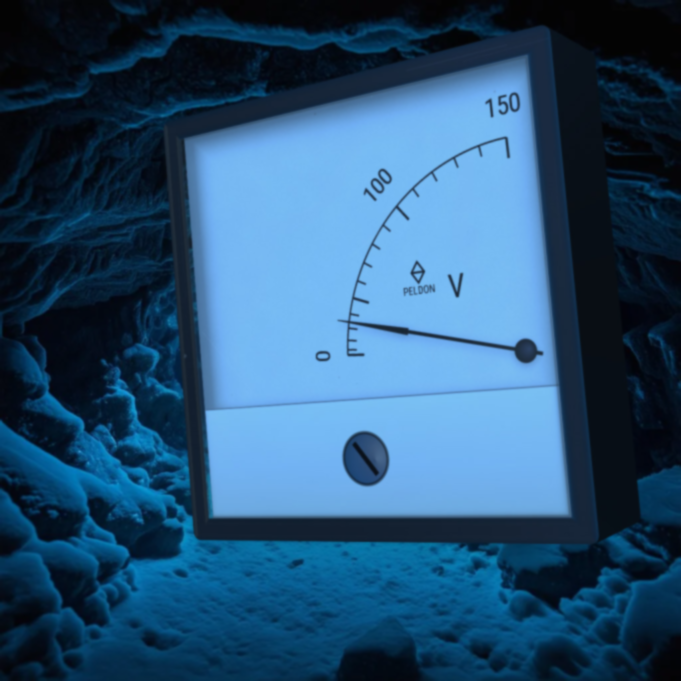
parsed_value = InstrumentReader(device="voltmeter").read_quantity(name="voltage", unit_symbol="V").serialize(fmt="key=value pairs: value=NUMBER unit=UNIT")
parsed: value=35 unit=V
